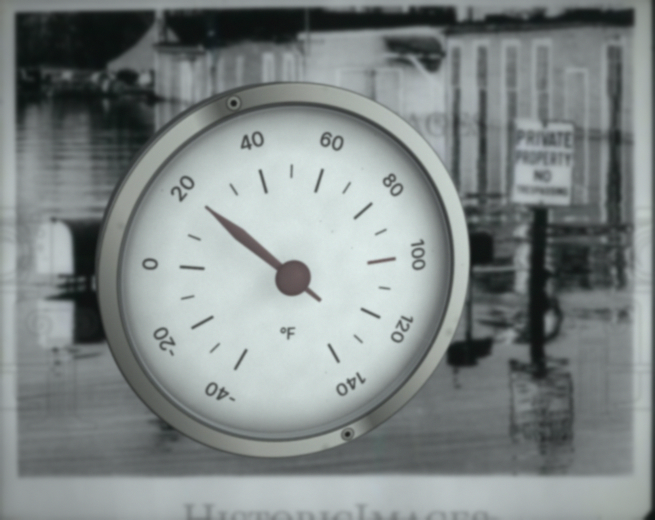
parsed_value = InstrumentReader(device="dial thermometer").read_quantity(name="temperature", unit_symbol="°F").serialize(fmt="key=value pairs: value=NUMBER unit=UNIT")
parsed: value=20 unit=°F
